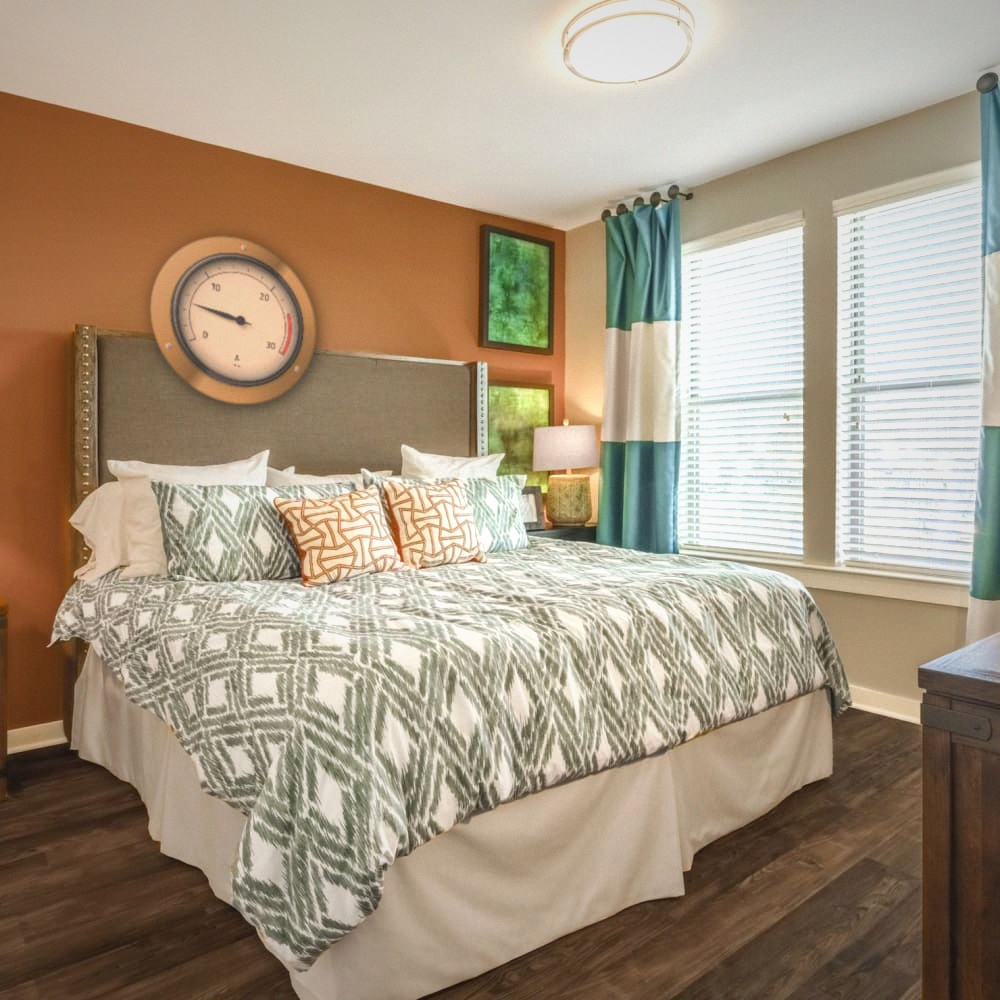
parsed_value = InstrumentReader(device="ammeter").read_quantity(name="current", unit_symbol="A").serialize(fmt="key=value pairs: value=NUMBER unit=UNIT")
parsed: value=5 unit=A
